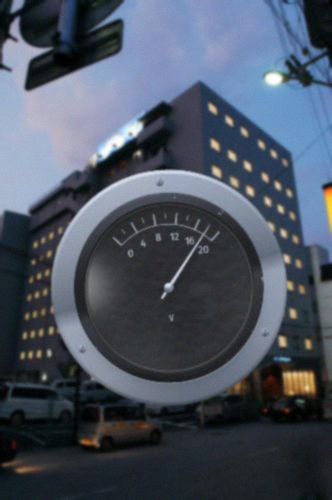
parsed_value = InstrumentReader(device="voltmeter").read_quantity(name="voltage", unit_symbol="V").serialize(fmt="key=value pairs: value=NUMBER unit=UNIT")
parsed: value=18 unit=V
